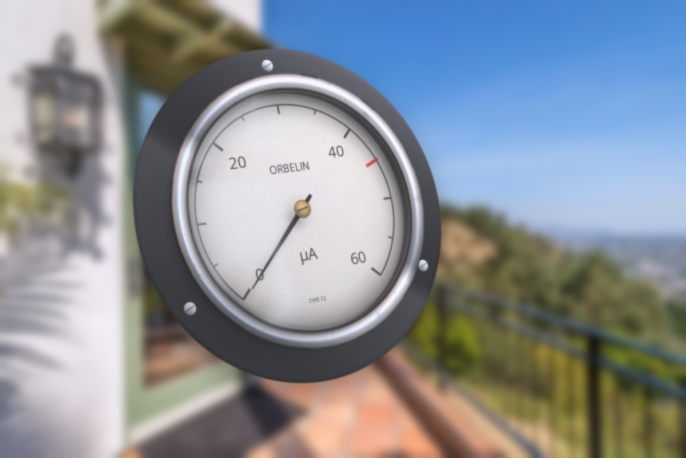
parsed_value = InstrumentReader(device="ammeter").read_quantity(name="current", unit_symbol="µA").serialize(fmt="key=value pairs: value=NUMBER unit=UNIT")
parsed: value=0 unit=µA
